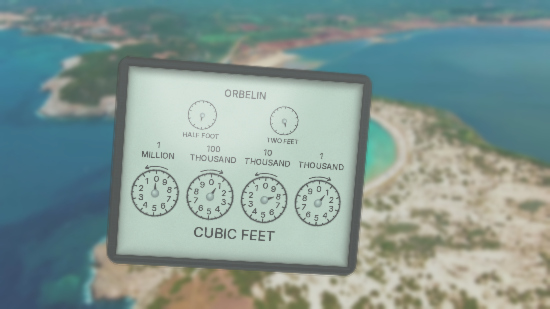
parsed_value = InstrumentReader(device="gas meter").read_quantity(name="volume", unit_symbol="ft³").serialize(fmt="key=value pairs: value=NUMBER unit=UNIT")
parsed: value=8100 unit=ft³
